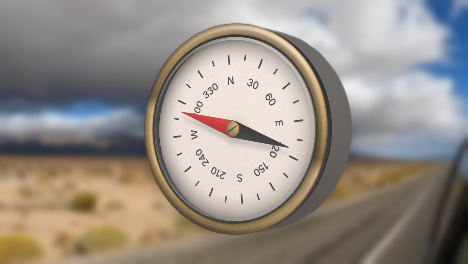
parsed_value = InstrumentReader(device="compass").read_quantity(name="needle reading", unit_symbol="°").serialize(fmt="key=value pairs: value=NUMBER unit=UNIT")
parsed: value=292.5 unit=°
